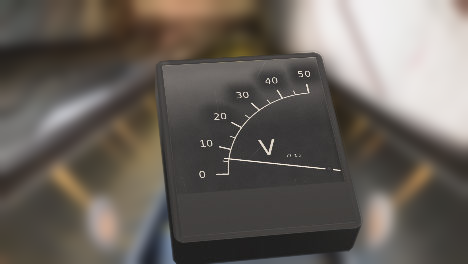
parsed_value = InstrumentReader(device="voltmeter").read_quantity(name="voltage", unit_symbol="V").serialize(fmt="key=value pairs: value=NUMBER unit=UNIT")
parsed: value=5 unit=V
